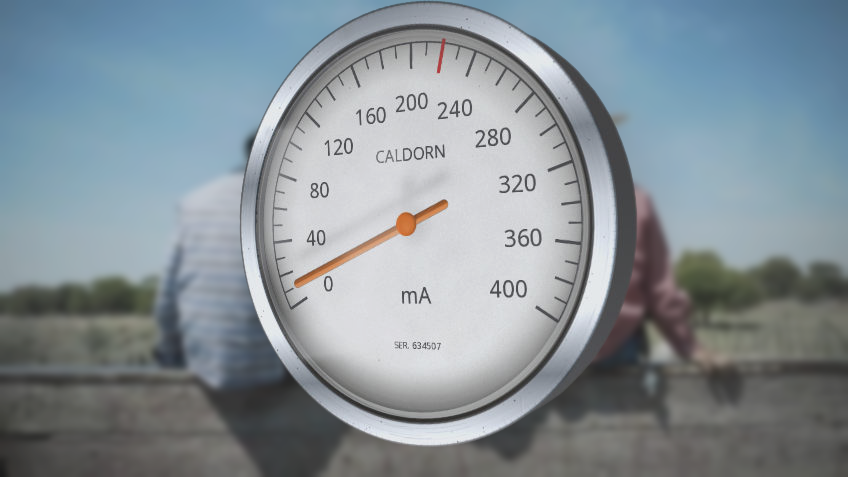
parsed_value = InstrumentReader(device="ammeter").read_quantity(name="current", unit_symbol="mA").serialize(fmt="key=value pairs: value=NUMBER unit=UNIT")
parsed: value=10 unit=mA
